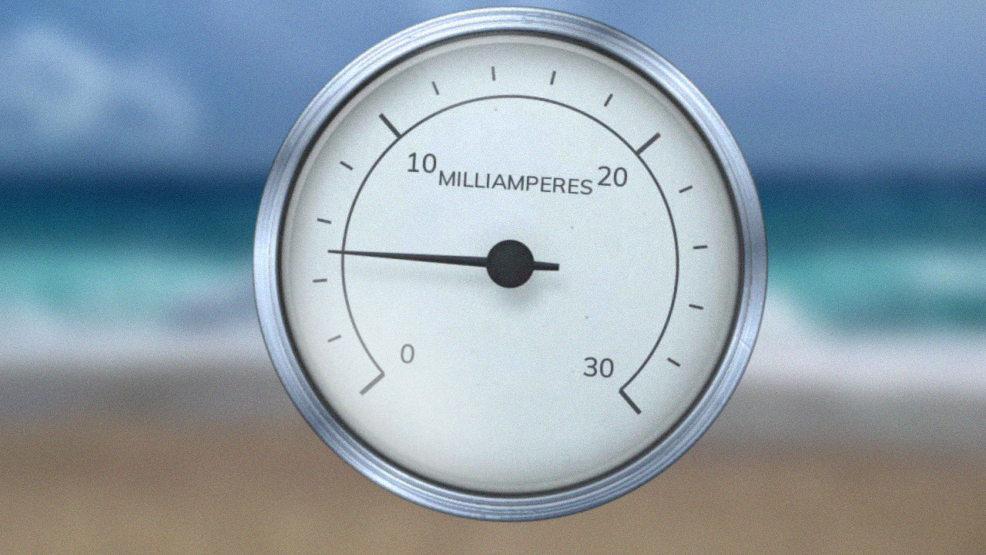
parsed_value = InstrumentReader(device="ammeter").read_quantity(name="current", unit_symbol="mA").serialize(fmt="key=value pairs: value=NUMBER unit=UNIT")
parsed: value=5 unit=mA
